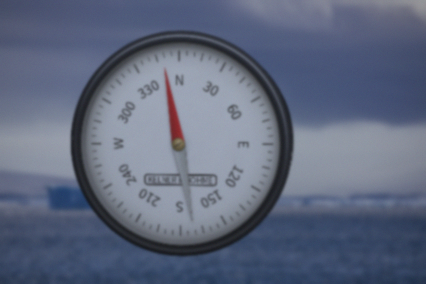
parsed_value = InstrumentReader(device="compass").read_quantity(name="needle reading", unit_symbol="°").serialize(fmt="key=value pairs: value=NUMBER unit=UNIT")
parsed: value=350 unit=°
